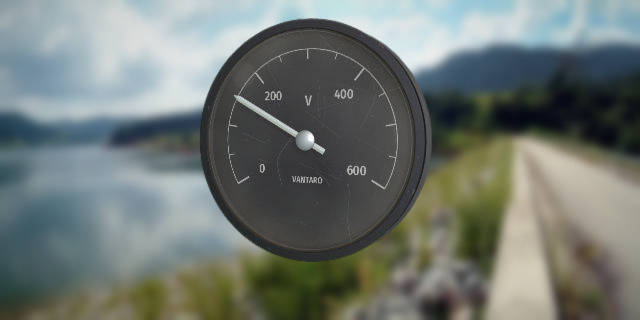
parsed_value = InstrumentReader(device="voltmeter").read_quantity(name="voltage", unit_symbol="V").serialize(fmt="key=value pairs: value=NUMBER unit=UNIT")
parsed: value=150 unit=V
